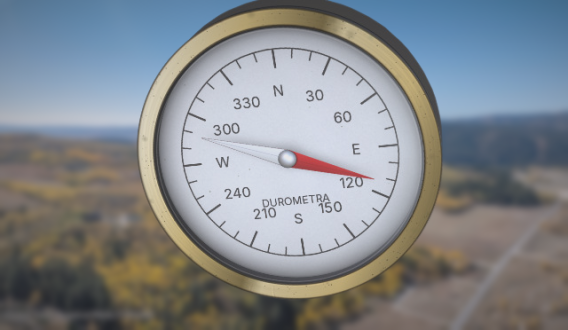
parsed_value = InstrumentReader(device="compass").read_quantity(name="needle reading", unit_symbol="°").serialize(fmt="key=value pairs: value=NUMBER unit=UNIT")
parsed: value=110 unit=°
